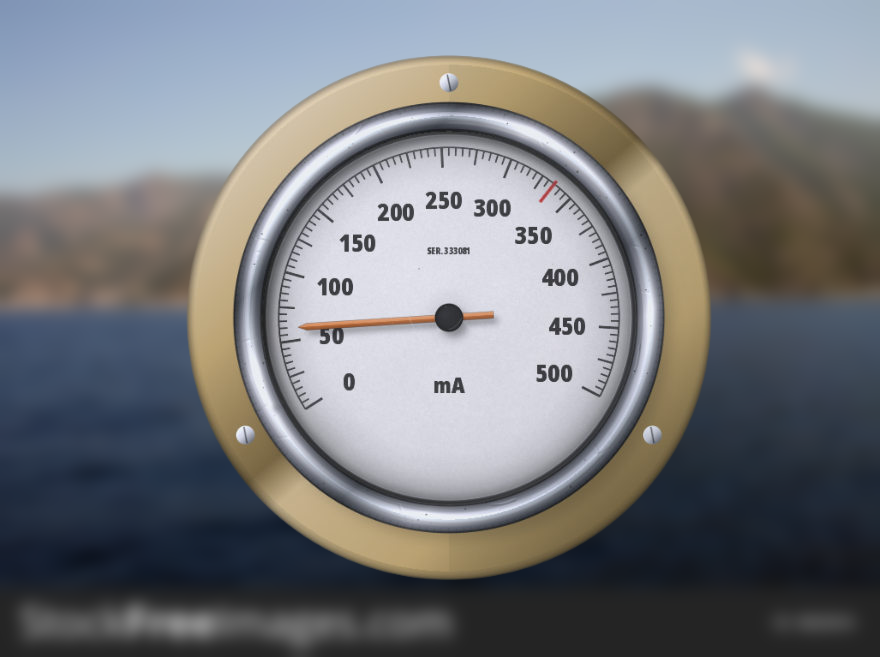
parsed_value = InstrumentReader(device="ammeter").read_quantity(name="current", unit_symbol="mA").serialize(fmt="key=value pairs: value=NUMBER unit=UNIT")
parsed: value=60 unit=mA
